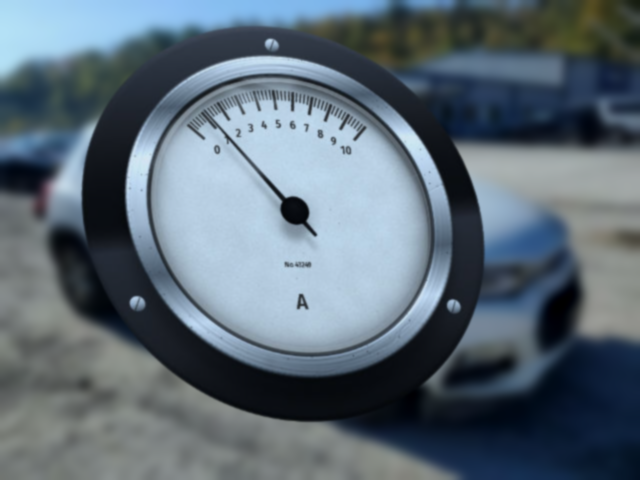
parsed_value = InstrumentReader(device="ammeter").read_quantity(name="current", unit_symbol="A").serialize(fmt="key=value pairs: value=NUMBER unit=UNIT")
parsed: value=1 unit=A
